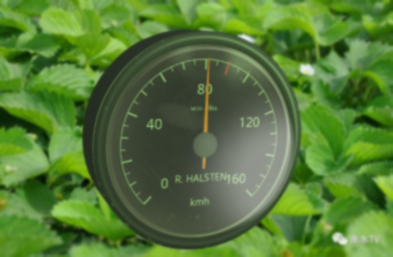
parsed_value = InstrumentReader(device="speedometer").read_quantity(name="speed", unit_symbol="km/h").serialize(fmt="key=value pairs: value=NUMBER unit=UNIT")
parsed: value=80 unit=km/h
